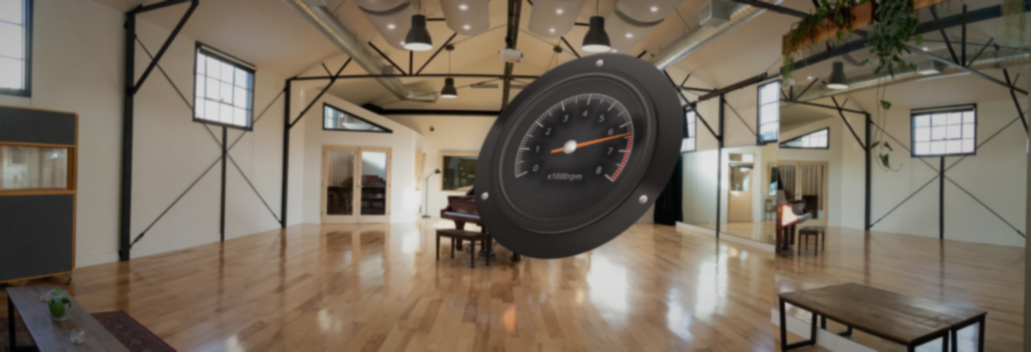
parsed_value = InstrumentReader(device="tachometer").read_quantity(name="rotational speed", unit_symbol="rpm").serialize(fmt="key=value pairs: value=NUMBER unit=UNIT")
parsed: value=6500 unit=rpm
